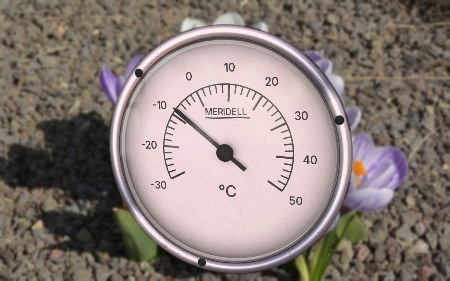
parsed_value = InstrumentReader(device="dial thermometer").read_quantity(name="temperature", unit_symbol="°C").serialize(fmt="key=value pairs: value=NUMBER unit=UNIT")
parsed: value=-8 unit=°C
